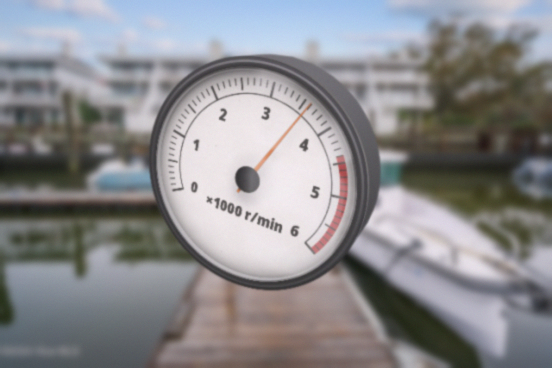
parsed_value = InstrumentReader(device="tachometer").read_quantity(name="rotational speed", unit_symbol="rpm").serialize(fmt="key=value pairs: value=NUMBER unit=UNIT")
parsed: value=3600 unit=rpm
